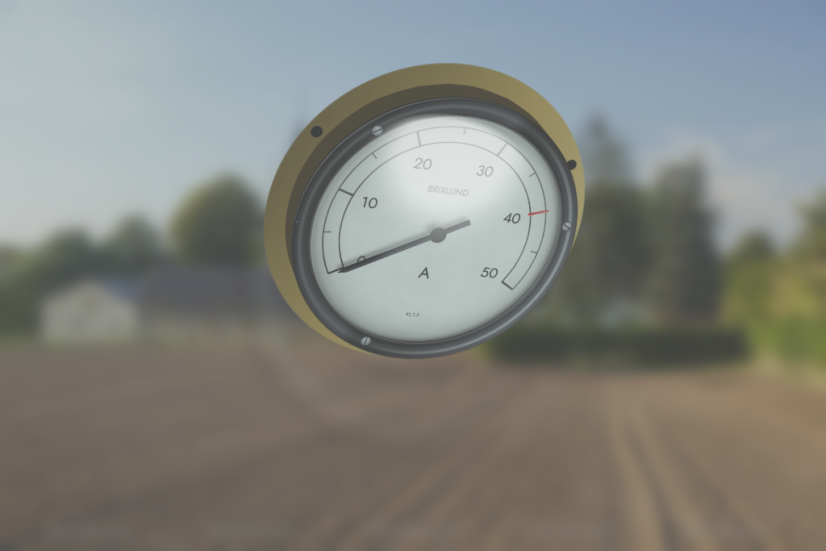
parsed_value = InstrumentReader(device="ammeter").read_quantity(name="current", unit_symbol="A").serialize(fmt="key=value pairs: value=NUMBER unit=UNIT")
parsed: value=0 unit=A
